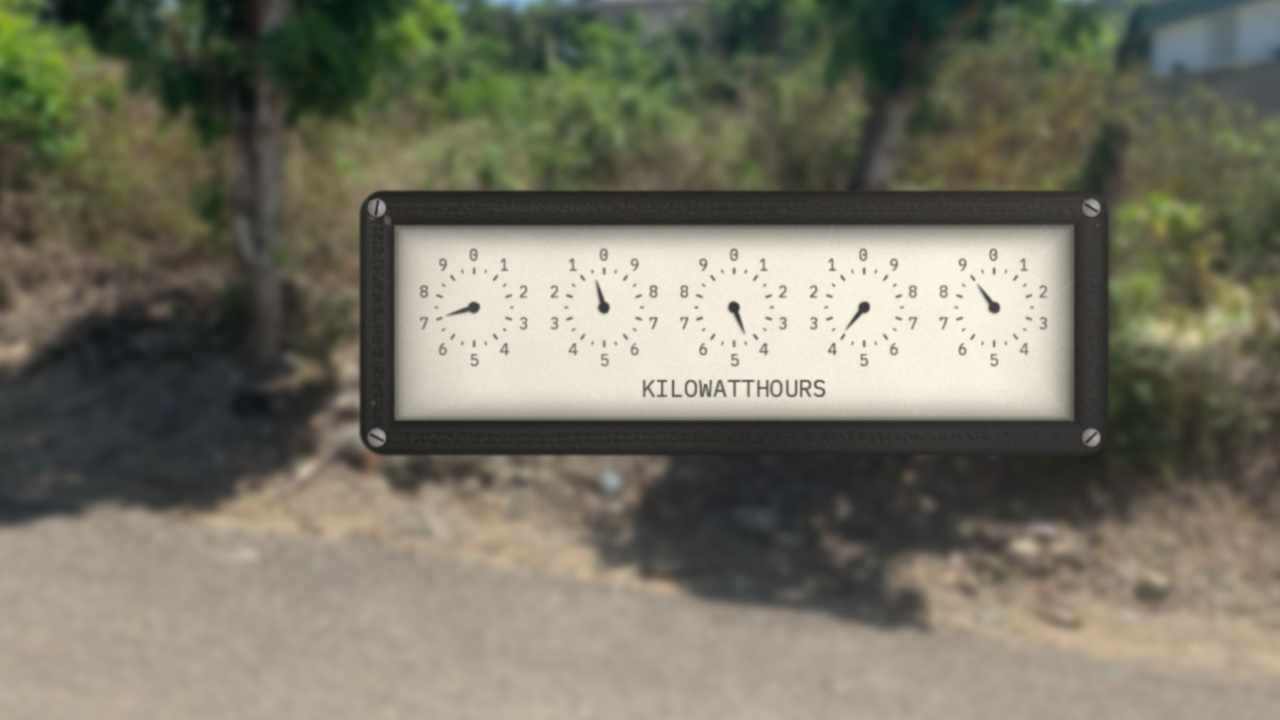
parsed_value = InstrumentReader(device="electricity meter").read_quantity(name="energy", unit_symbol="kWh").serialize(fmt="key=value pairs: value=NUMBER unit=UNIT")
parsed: value=70439 unit=kWh
